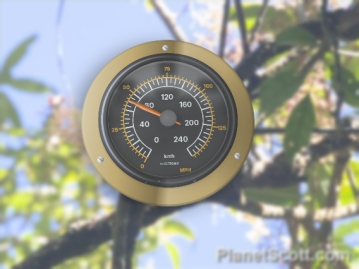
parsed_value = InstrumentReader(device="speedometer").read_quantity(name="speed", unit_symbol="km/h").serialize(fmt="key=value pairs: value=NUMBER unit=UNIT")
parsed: value=70 unit=km/h
